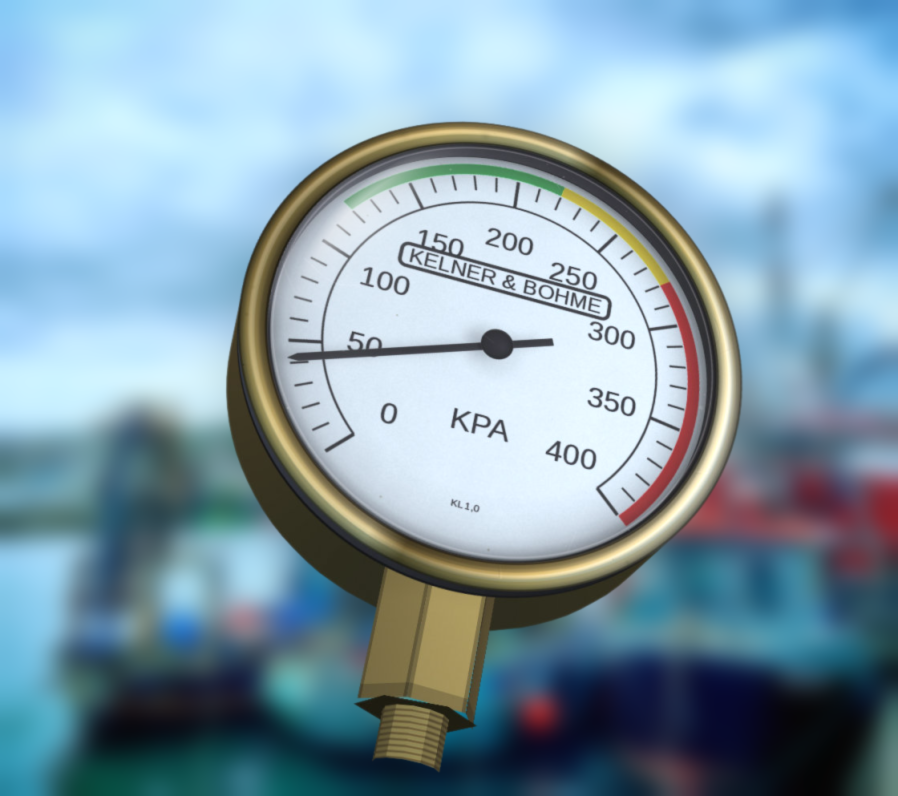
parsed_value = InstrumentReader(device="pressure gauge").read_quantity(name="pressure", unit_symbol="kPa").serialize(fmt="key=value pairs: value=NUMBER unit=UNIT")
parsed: value=40 unit=kPa
